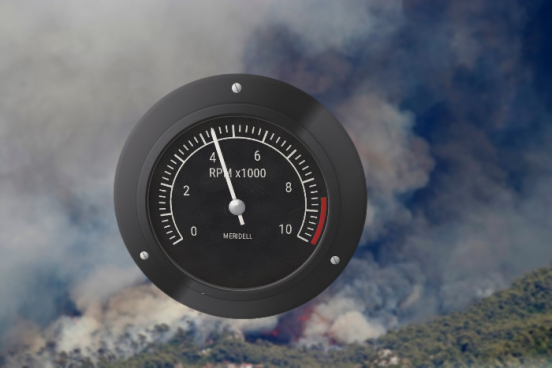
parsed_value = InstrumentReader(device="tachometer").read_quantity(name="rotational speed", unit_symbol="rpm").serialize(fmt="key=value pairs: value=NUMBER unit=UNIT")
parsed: value=4400 unit=rpm
